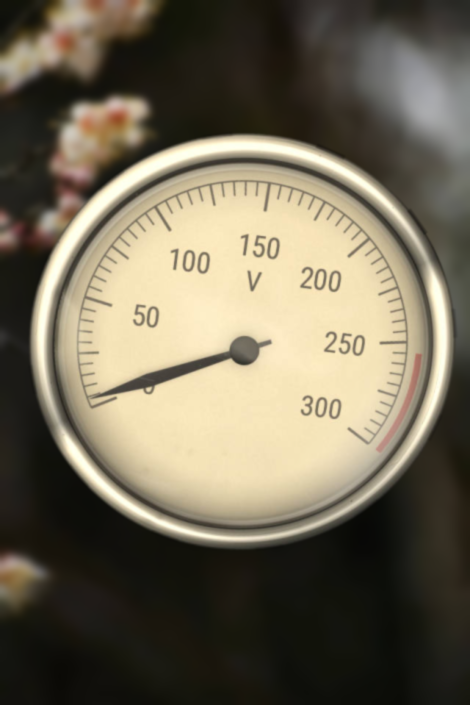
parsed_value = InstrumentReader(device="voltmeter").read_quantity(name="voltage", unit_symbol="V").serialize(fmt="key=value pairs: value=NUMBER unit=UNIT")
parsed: value=5 unit=V
